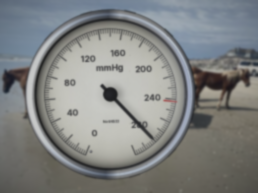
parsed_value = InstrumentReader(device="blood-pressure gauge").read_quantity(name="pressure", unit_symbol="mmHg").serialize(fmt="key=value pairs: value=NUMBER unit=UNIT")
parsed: value=280 unit=mmHg
